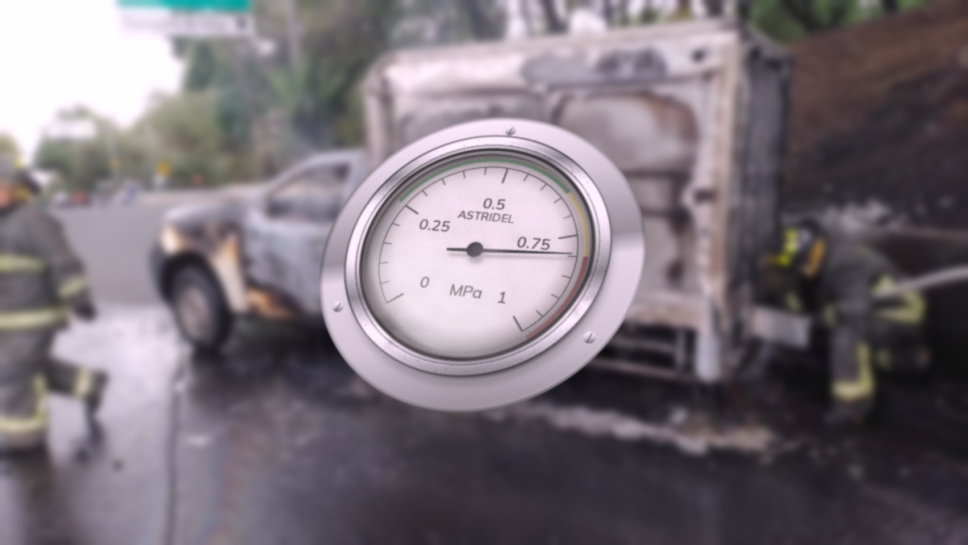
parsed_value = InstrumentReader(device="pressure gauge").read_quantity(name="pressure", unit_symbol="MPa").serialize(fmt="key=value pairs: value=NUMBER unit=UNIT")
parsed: value=0.8 unit=MPa
